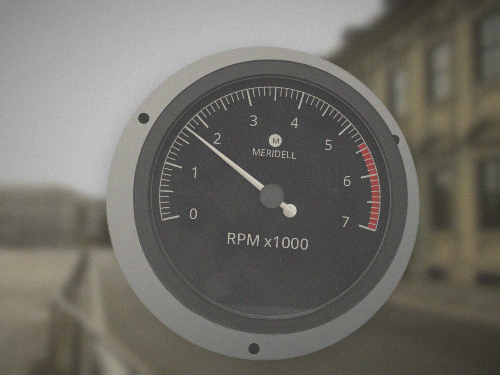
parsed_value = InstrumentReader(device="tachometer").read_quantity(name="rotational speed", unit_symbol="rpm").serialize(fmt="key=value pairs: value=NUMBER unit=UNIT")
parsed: value=1700 unit=rpm
